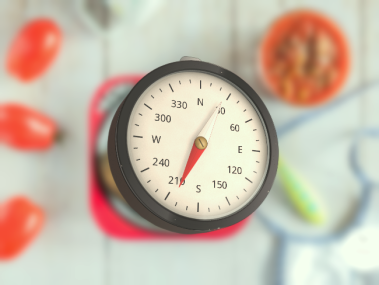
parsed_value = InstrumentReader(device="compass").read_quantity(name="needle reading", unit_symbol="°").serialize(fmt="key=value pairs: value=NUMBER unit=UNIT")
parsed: value=205 unit=°
